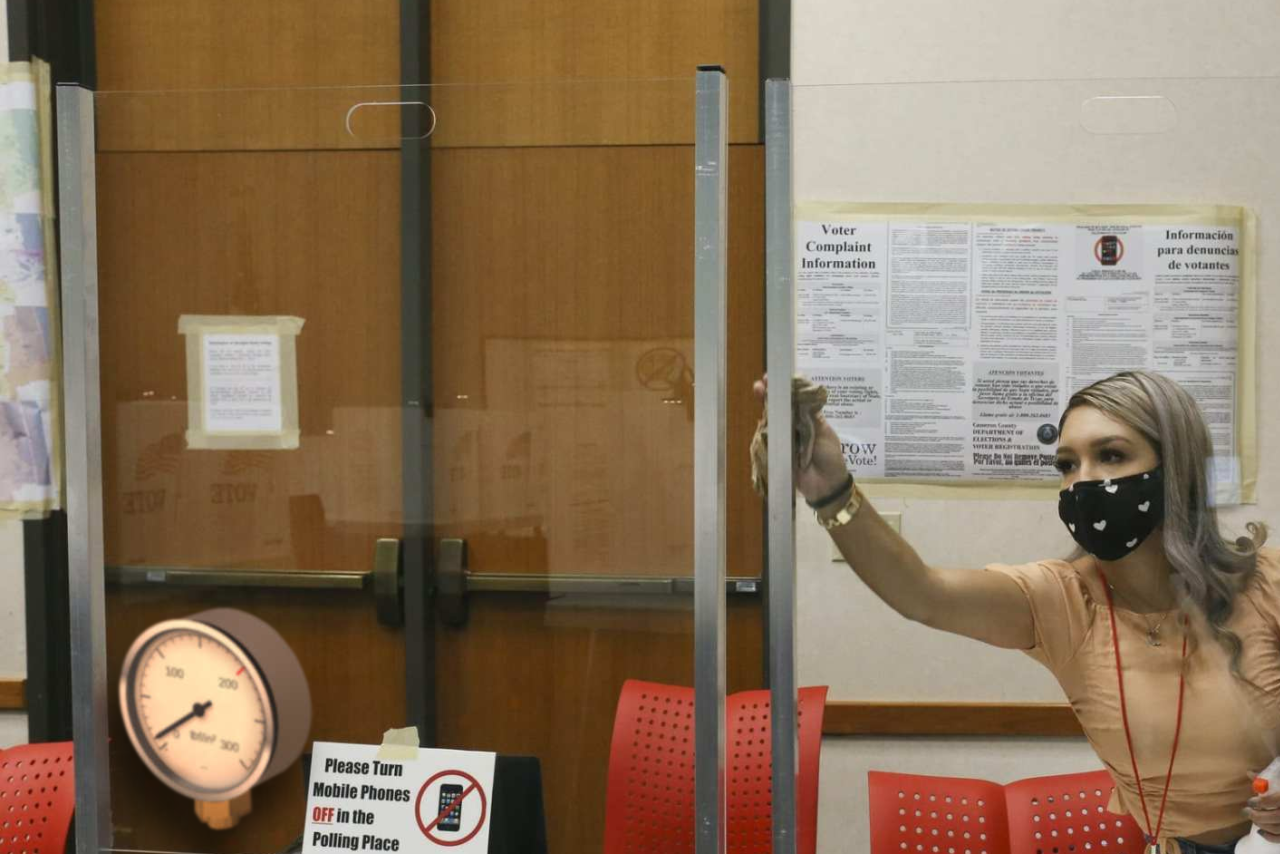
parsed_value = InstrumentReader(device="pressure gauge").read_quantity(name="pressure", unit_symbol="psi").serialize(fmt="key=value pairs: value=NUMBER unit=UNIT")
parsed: value=10 unit=psi
